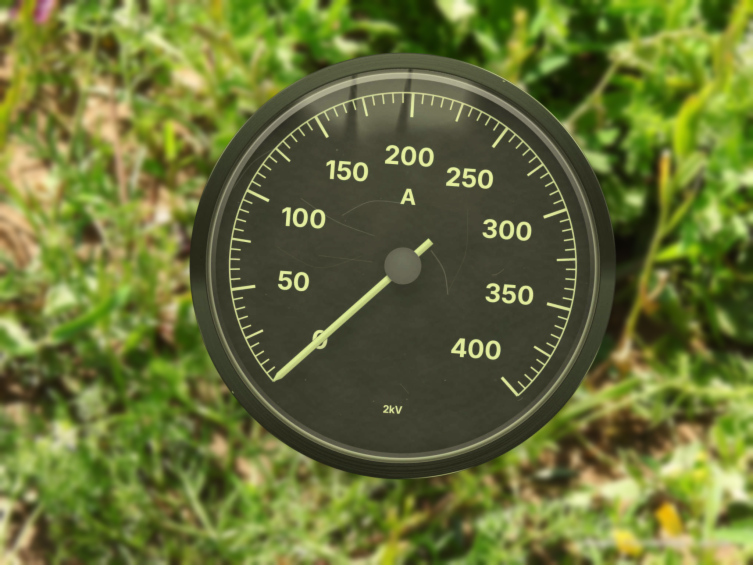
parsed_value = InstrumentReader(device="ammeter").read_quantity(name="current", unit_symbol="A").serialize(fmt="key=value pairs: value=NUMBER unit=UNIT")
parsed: value=0 unit=A
